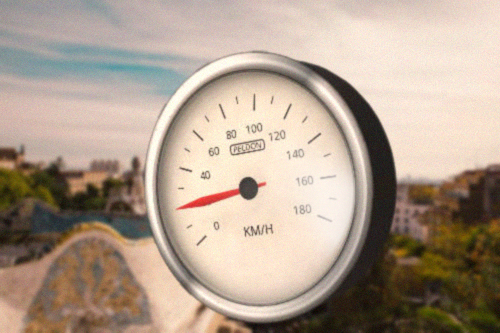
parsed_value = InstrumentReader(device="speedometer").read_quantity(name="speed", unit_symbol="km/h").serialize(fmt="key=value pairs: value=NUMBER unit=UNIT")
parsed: value=20 unit=km/h
